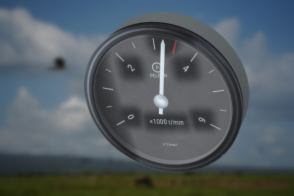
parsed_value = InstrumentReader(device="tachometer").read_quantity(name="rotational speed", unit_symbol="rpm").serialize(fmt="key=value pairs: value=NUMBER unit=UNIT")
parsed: value=3250 unit=rpm
